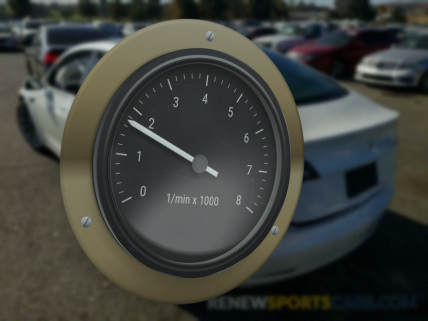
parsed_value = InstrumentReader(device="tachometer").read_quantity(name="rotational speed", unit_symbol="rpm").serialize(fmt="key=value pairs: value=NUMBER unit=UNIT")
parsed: value=1700 unit=rpm
